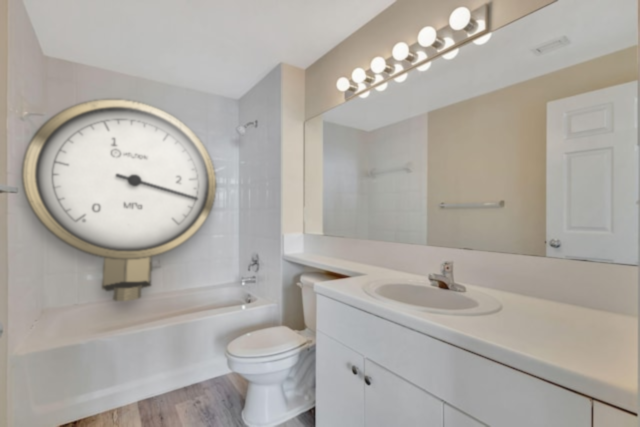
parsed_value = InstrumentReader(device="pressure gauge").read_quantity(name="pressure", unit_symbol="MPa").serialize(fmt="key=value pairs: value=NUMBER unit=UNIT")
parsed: value=2.2 unit=MPa
